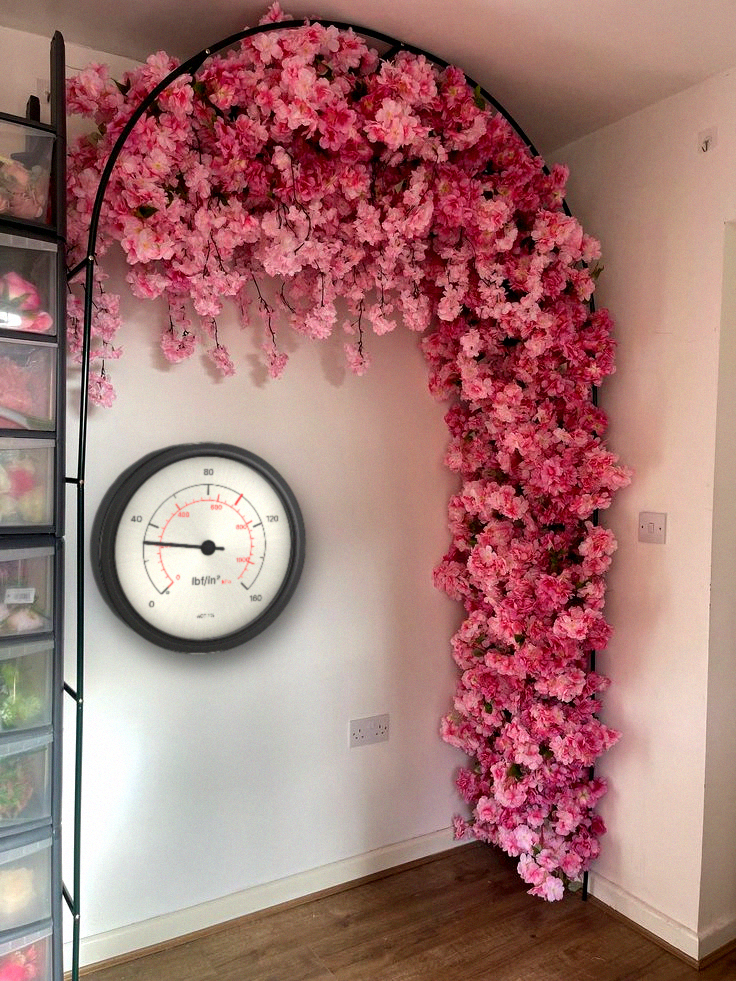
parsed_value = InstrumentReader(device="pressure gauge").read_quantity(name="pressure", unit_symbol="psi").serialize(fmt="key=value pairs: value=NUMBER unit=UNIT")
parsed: value=30 unit=psi
